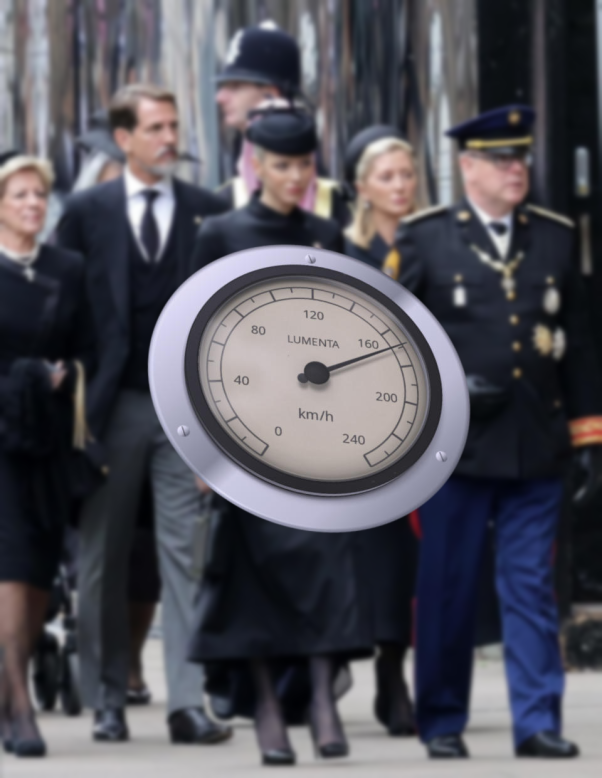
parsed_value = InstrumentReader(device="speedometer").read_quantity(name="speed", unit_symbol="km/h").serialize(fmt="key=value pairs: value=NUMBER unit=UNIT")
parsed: value=170 unit=km/h
